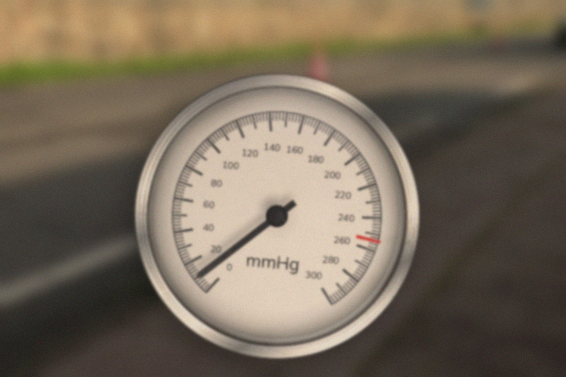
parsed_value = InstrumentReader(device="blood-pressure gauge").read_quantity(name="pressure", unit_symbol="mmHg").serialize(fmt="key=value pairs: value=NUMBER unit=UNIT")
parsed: value=10 unit=mmHg
